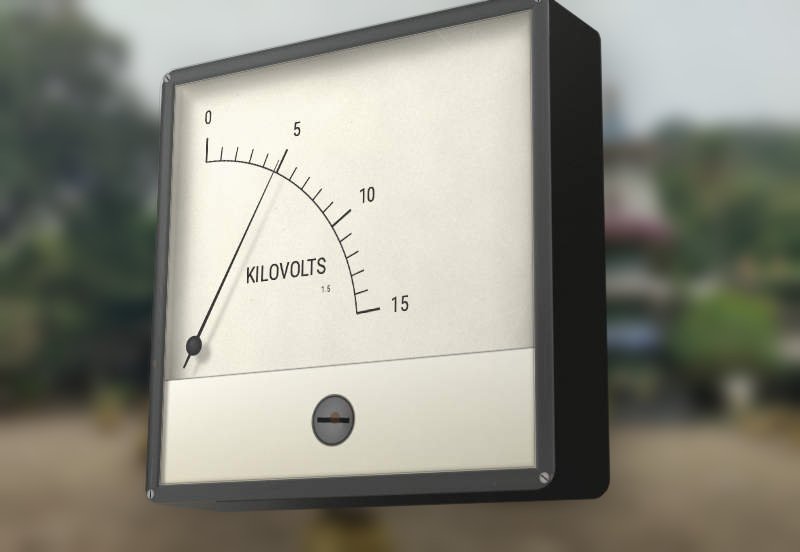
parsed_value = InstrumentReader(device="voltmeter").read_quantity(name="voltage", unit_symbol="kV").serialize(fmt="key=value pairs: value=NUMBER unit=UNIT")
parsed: value=5 unit=kV
